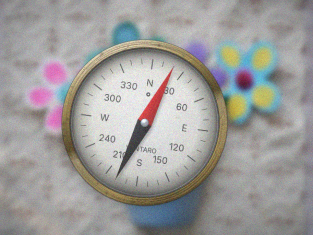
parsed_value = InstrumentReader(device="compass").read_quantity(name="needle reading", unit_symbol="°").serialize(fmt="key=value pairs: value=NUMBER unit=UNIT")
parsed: value=20 unit=°
